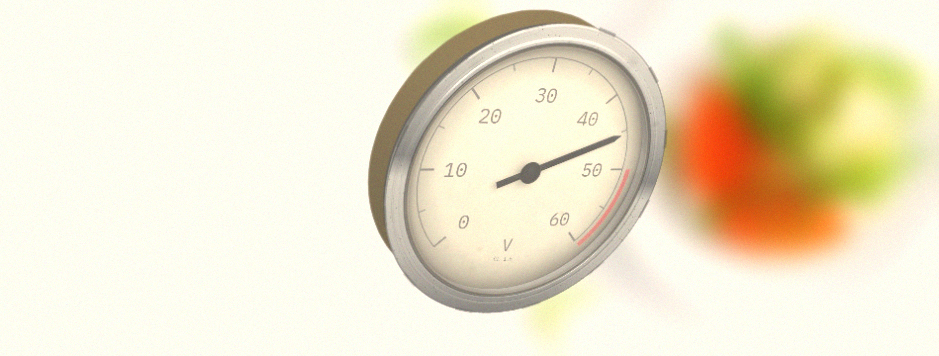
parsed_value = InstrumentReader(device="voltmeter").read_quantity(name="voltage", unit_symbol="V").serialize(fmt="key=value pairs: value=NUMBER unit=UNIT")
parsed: value=45 unit=V
